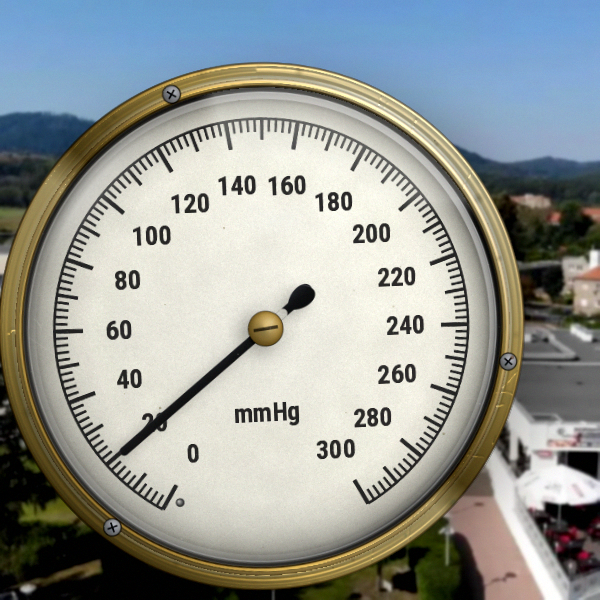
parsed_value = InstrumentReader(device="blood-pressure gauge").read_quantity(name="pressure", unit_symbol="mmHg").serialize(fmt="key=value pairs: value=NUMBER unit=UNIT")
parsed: value=20 unit=mmHg
